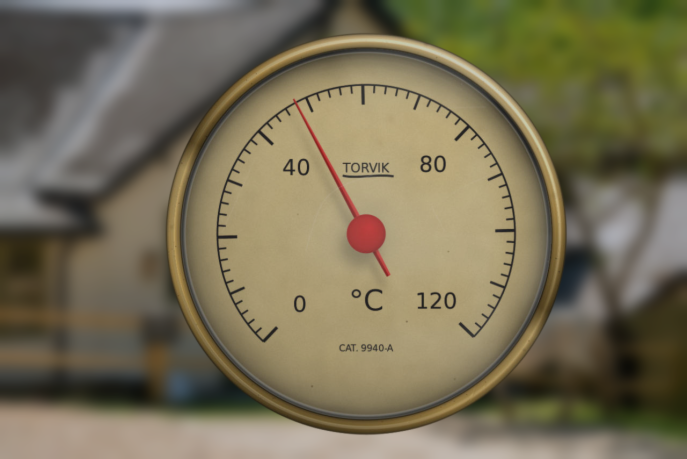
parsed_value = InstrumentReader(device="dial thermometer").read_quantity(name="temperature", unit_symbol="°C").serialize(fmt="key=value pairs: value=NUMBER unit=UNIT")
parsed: value=48 unit=°C
